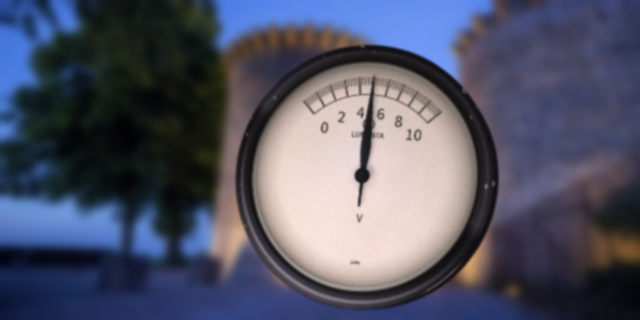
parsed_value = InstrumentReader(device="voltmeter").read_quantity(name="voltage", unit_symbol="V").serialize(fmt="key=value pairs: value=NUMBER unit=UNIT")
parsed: value=5 unit=V
